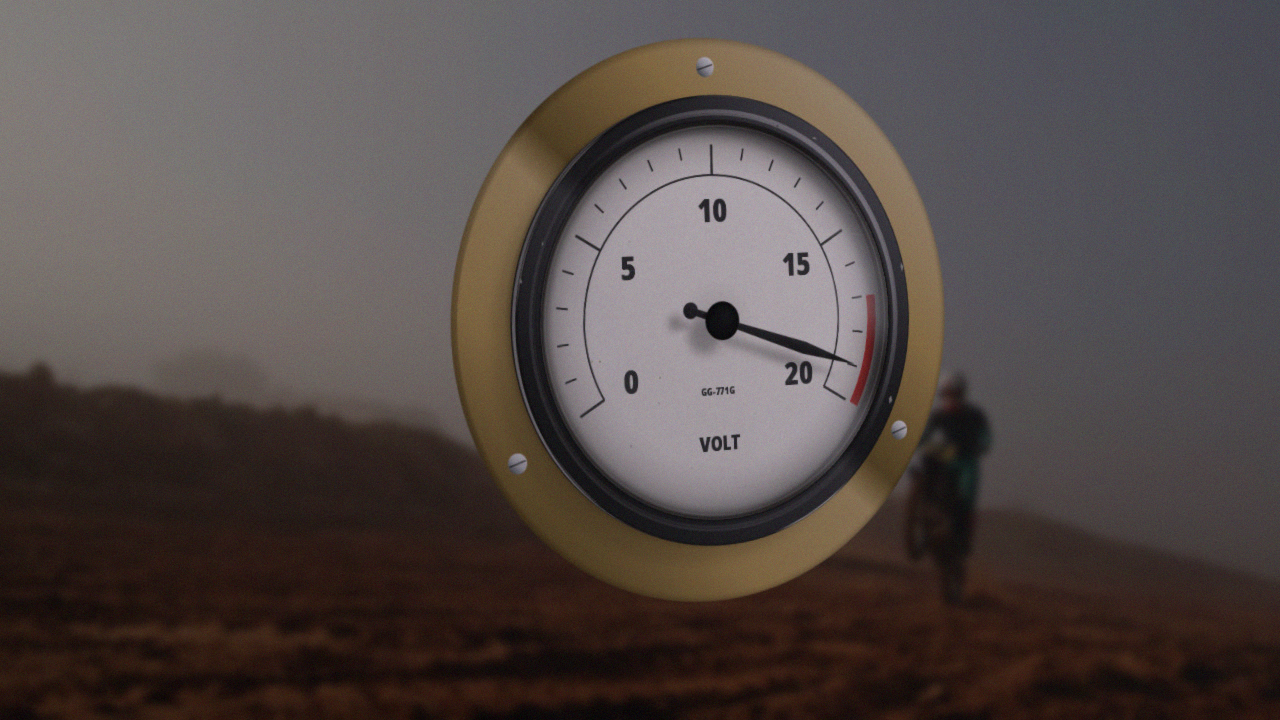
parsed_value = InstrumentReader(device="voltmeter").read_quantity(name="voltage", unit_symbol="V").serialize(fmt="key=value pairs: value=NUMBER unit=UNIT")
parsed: value=19 unit=V
